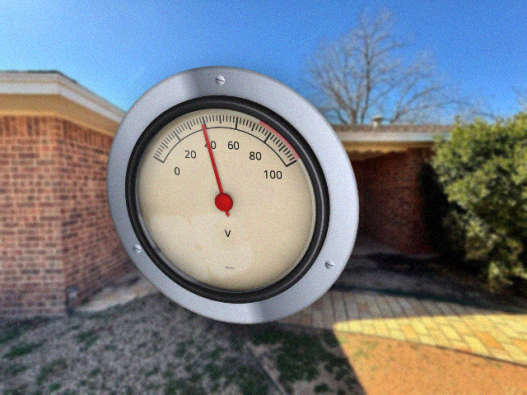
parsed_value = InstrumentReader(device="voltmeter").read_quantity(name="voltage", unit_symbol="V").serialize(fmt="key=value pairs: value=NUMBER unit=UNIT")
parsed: value=40 unit=V
